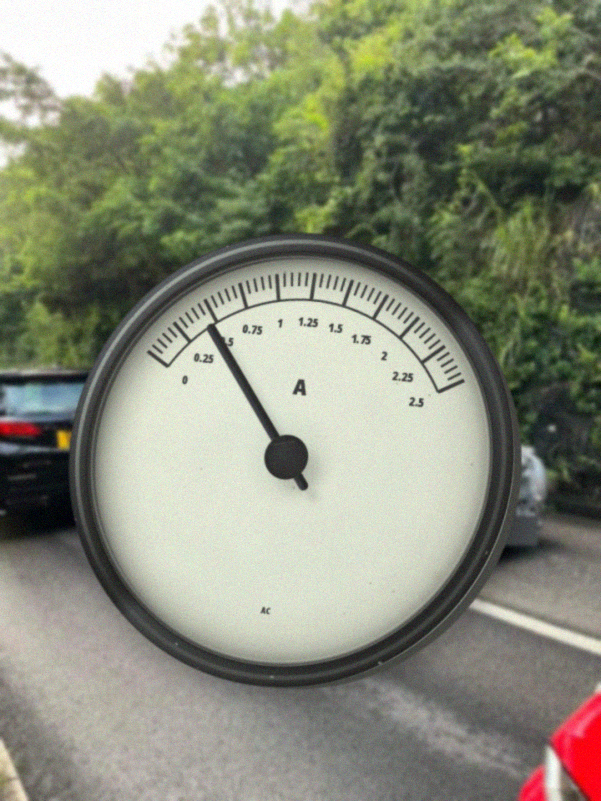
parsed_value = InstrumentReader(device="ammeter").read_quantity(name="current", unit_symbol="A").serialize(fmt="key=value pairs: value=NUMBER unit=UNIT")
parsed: value=0.45 unit=A
